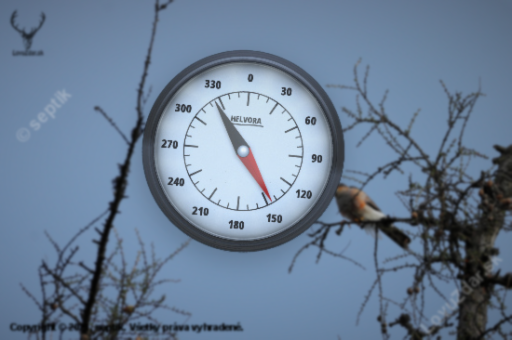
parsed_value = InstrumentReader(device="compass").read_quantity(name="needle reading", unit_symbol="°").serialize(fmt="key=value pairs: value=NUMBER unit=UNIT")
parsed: value=145 unit=°
